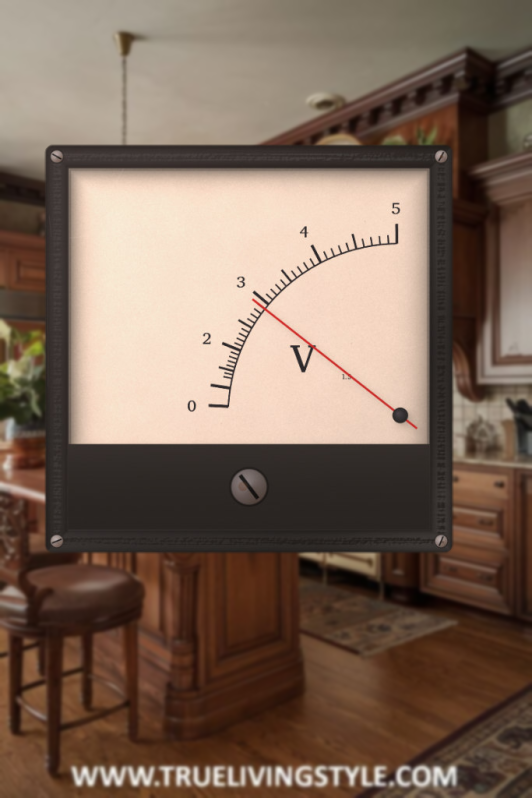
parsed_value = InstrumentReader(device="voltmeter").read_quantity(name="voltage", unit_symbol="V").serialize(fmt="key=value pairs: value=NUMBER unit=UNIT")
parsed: value=2.9 unit=V
